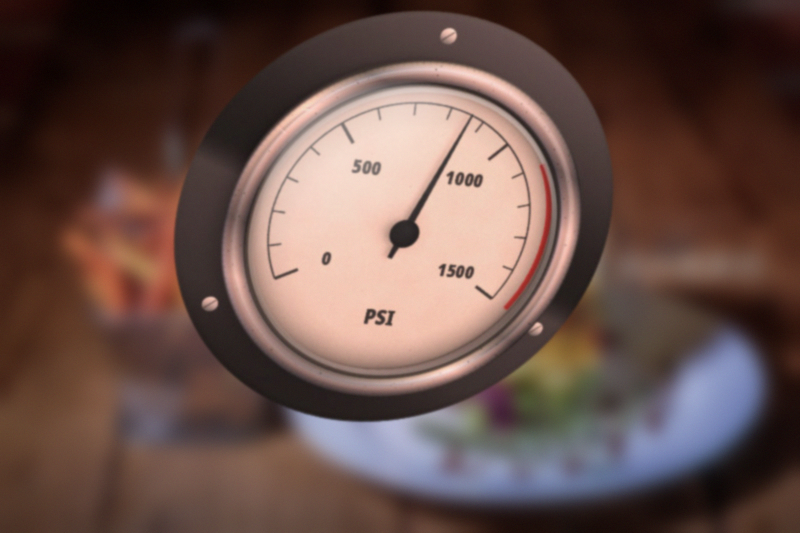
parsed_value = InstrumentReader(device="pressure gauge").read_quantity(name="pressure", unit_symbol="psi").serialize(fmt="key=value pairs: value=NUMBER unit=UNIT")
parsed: value=850 unit=psi
